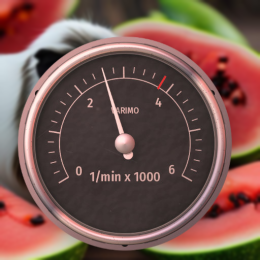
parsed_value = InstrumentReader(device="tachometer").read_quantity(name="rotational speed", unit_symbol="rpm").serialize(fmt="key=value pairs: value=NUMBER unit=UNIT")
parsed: value=2600 unit=rpm
